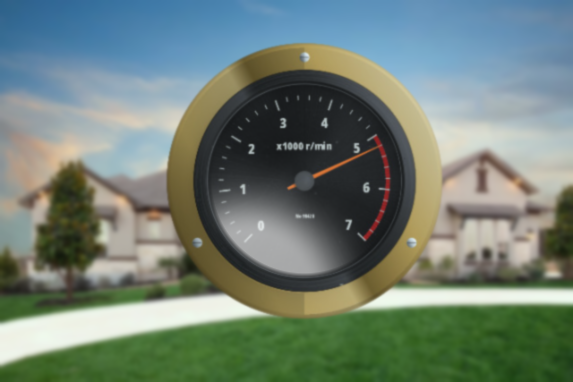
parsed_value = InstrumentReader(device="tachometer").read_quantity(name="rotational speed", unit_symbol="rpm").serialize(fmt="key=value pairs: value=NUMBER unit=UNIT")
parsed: value=5200 unit=rpm
